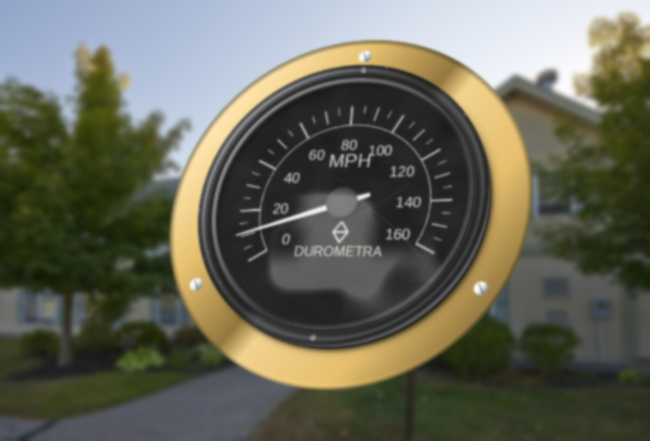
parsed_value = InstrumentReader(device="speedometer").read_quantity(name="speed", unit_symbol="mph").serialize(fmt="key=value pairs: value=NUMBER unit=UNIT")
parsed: value=10 unit=mph
